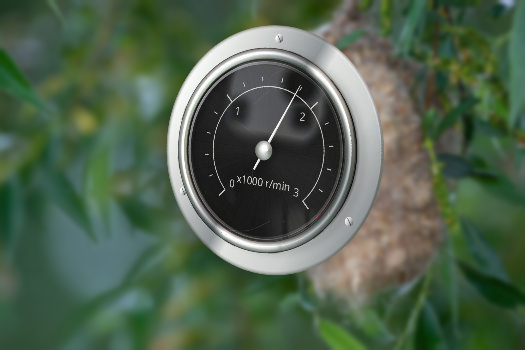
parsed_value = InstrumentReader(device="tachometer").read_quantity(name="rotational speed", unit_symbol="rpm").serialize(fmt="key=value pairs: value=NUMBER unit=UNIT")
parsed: value=1800 unit=rpm
